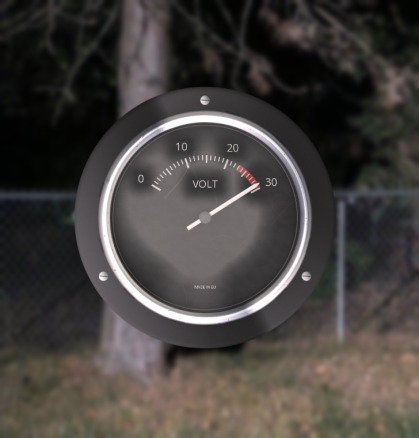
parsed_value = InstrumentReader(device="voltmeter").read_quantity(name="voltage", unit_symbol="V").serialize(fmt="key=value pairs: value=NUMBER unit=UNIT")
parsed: value=29 unit=V
